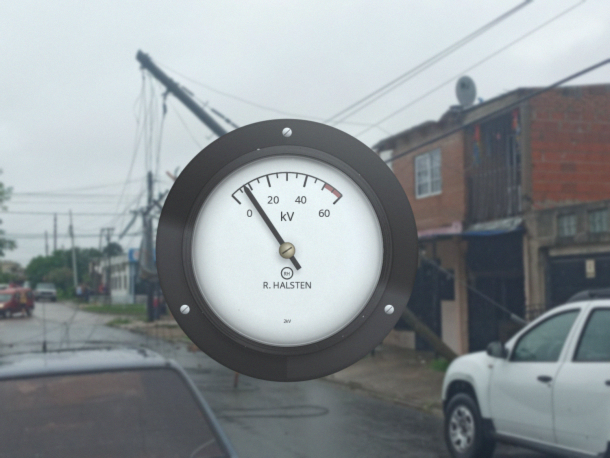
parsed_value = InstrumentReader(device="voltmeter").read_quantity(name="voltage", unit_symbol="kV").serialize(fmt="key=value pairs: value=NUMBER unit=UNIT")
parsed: value=7.5 unit=kV
